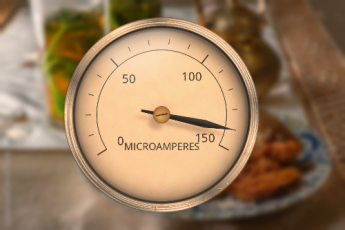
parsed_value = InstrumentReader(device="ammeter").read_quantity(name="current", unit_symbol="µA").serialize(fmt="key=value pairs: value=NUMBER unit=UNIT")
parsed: value=140 unit=µA
